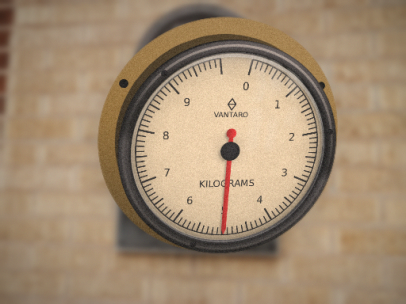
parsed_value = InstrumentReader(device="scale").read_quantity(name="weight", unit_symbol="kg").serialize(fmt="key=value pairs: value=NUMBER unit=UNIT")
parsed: value=5 unit=kg
